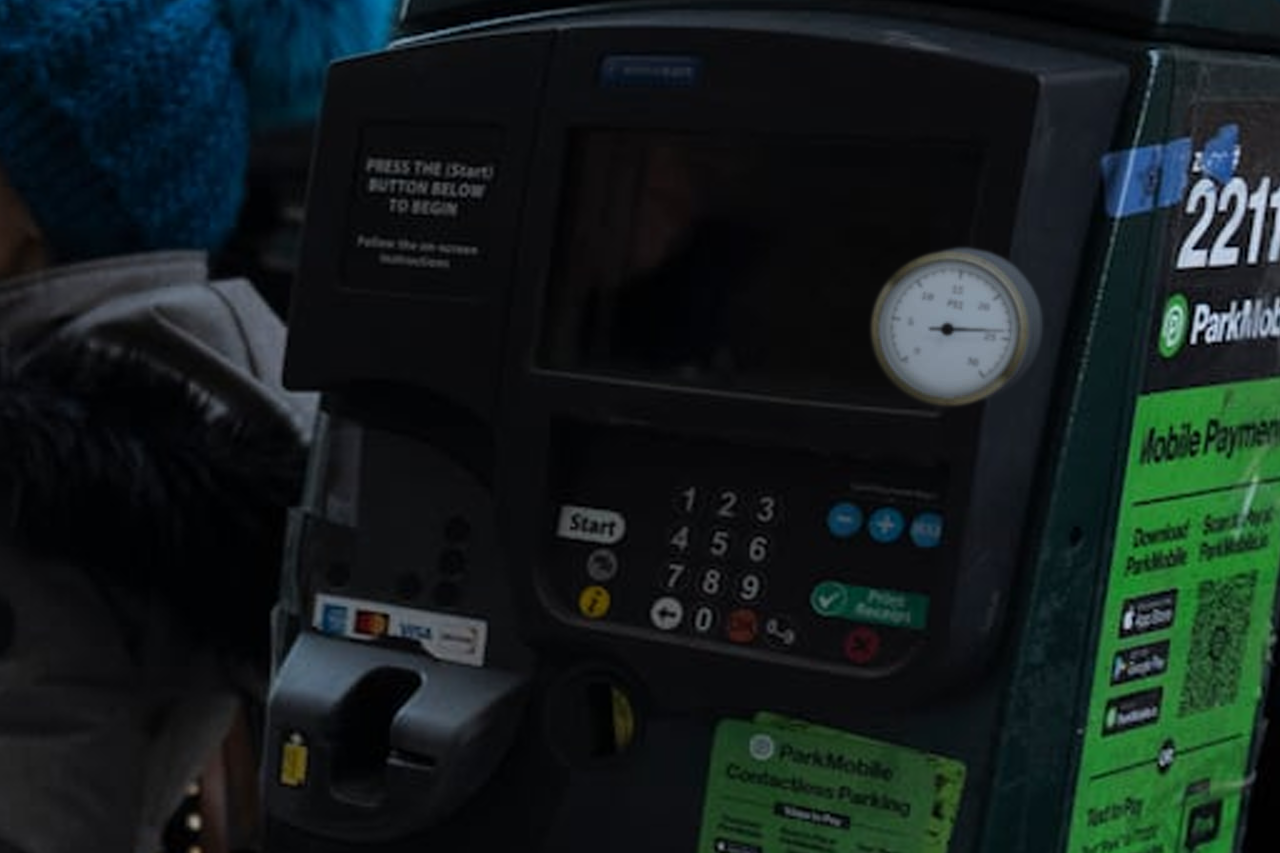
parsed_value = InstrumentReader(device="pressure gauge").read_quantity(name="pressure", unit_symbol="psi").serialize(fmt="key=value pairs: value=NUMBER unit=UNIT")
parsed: value=24 unit=psi
